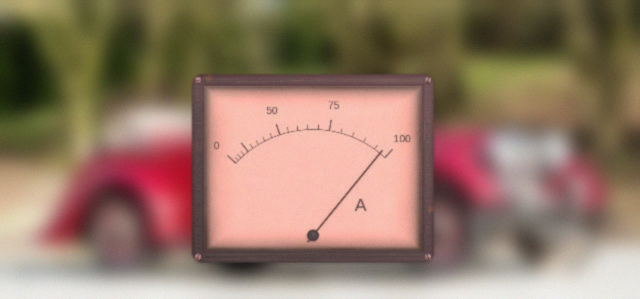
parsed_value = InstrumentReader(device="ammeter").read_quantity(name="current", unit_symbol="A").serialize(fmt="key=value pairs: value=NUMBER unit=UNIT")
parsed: value=97.5 unit=A
